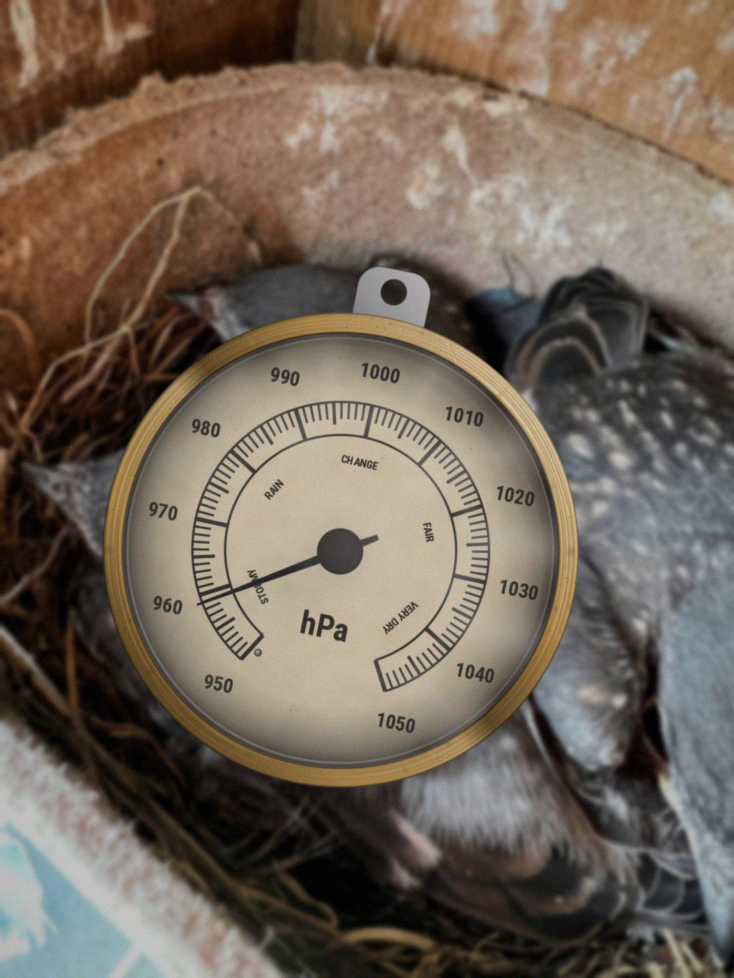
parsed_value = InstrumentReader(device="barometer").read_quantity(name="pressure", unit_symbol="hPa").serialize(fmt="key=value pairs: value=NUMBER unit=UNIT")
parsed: value=959 unit=hPa
